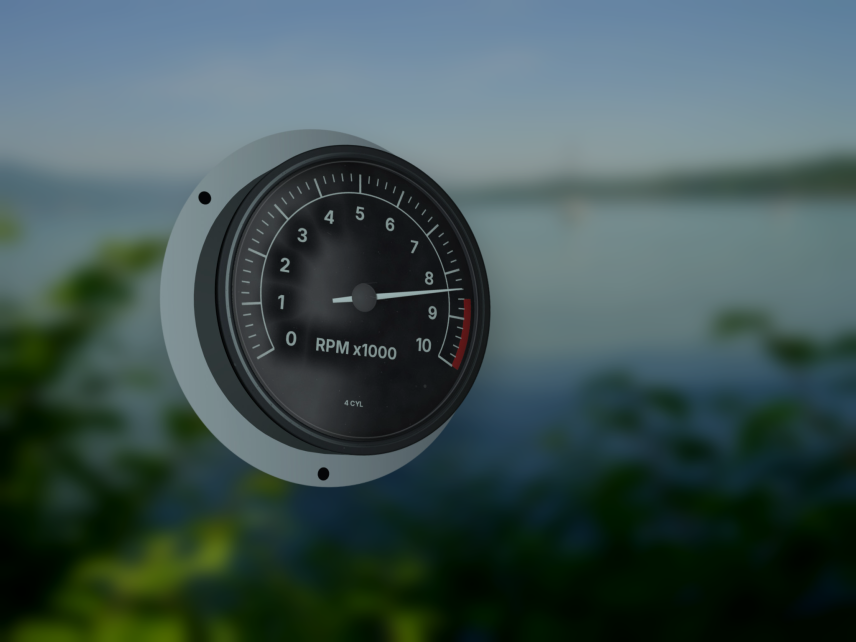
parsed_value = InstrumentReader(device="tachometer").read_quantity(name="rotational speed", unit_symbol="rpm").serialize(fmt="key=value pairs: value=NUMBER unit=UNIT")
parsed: value=8400 unit=rpm
